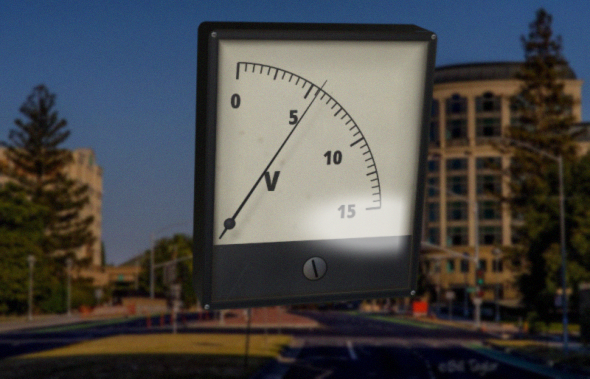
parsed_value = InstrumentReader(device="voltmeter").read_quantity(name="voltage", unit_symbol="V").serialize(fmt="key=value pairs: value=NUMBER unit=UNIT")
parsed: value=5.5 unit=V
